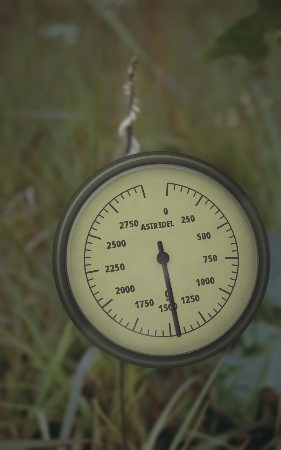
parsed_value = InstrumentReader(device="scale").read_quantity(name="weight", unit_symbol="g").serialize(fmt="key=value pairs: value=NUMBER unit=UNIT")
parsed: value=1450 unit=g
